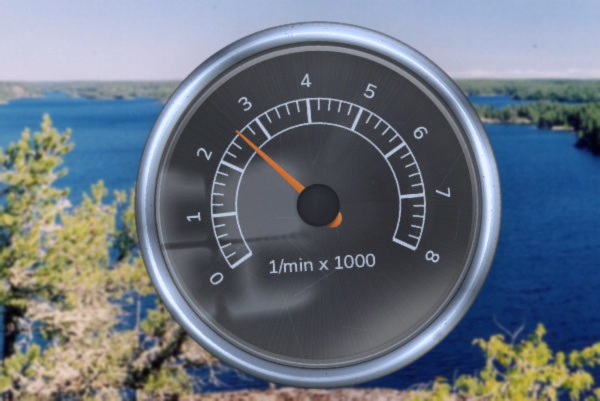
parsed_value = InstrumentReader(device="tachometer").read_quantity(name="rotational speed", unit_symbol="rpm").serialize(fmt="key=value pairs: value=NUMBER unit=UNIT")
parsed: value=2600 unit=rpm
